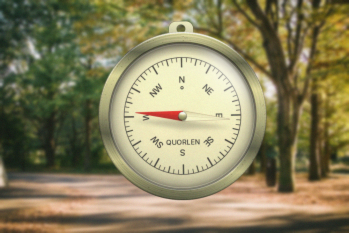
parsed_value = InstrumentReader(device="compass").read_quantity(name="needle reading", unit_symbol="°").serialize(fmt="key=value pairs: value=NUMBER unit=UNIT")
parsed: value=275 unit=°
